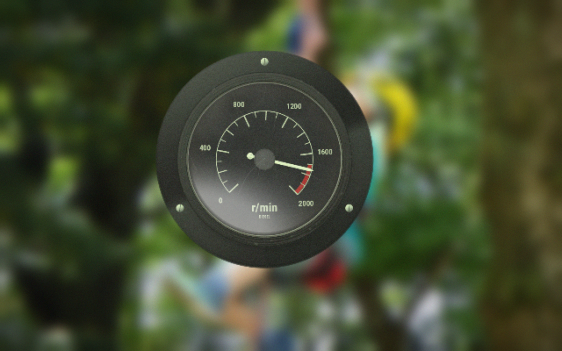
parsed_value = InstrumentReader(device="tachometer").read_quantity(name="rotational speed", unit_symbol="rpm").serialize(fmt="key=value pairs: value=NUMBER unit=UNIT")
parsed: value=1750 unit=rpm
